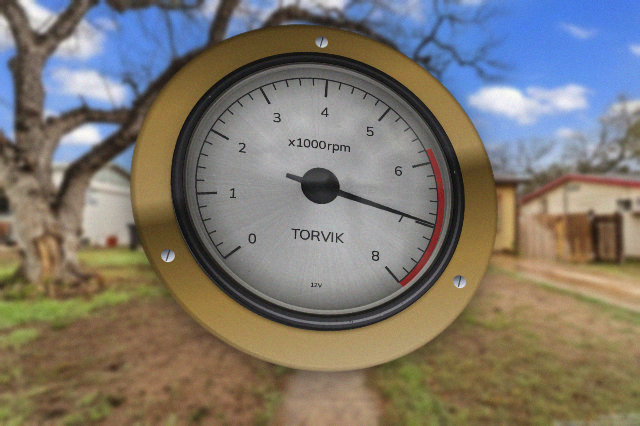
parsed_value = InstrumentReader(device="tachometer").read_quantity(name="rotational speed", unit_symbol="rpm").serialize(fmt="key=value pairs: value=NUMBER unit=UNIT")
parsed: value=7000 unit=rpm
